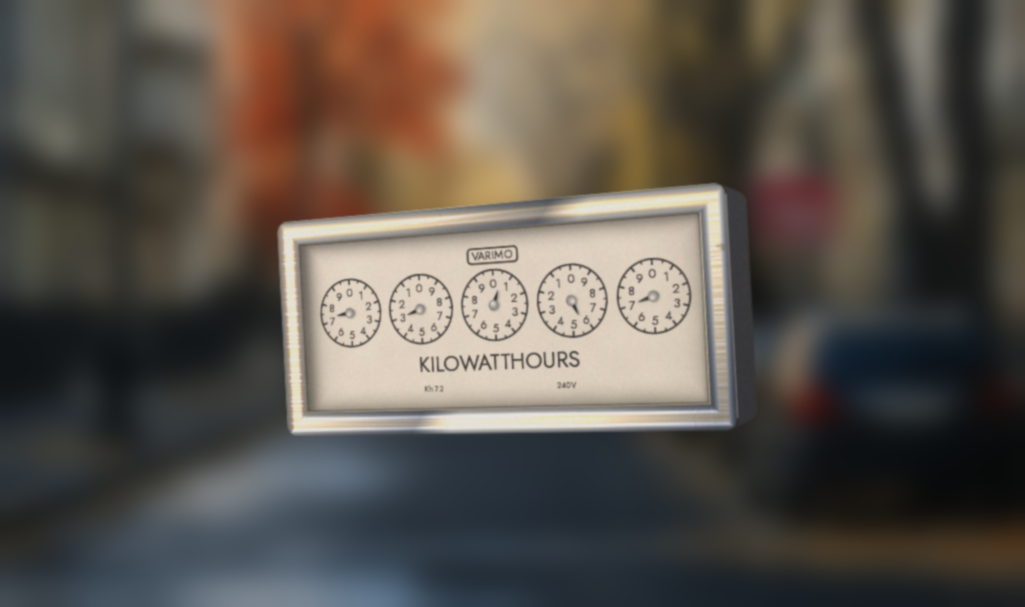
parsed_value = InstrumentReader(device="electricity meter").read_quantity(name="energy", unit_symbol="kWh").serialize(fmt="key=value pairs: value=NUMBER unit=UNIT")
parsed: value=73057 unit=kWh
